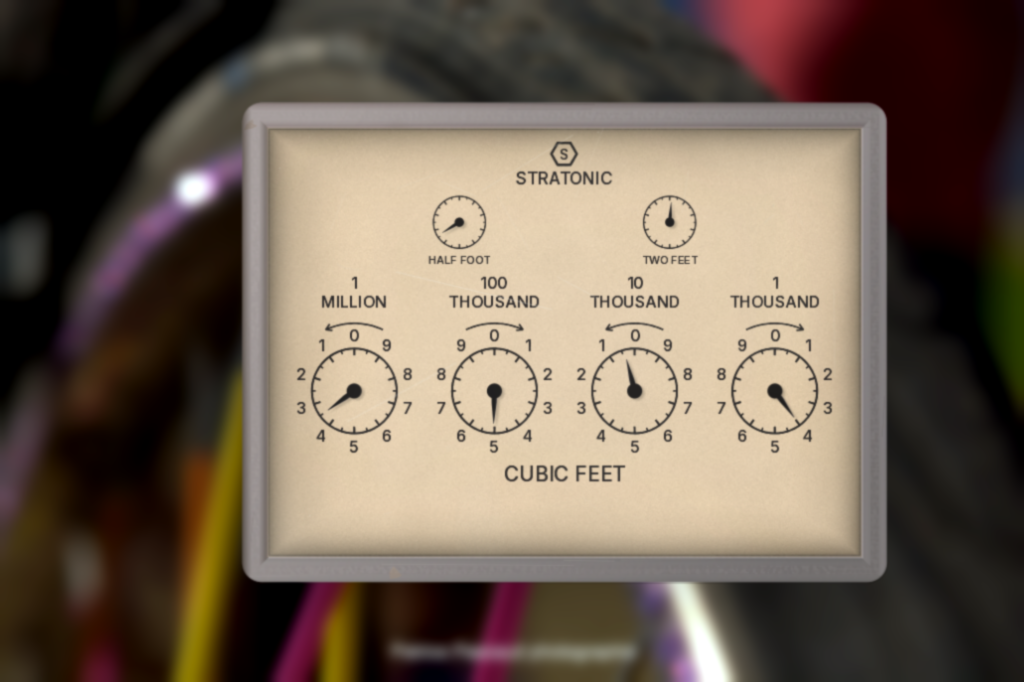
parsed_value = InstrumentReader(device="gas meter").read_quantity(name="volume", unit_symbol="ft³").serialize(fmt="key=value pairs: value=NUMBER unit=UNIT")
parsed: value=350400 unit=ft³
